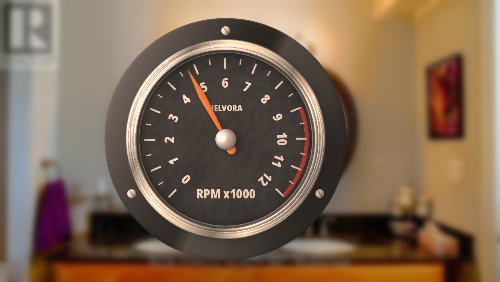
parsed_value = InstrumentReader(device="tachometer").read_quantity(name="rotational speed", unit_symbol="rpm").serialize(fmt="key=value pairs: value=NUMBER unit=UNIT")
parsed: value=4750 unit=rpm
